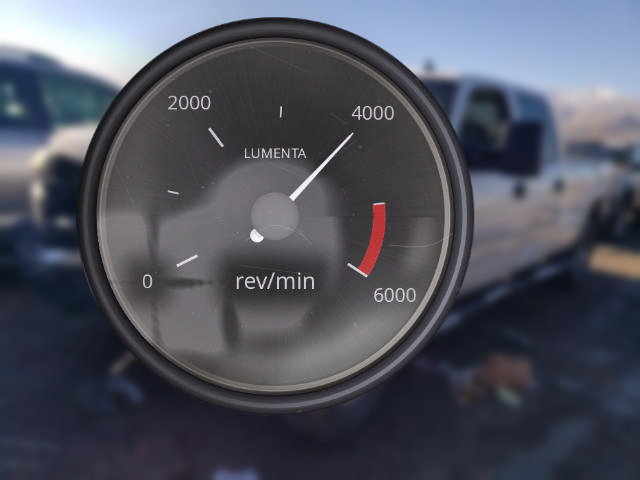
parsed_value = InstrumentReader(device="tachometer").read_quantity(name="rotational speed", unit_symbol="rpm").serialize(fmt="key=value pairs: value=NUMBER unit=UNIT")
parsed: value=4000 unit=rpm
